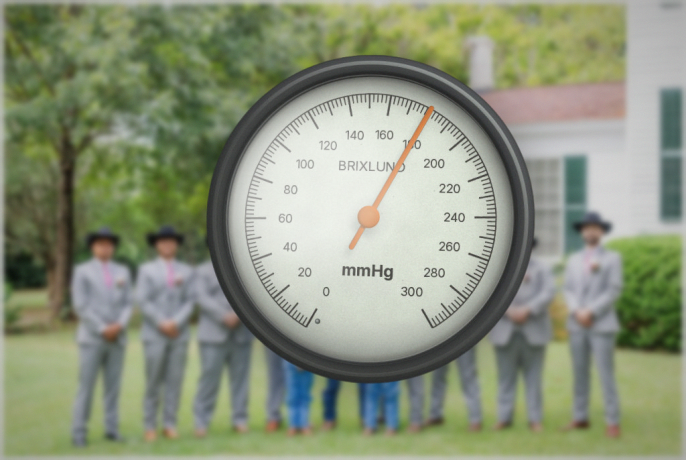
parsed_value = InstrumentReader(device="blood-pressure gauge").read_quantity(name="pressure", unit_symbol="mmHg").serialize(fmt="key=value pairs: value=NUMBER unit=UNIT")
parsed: value=180 unit=mmHg
